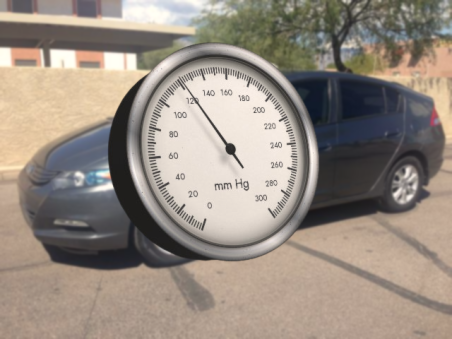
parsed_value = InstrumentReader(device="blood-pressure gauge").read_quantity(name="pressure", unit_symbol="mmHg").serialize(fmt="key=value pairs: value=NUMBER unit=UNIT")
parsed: value=120 unit=mmHg
